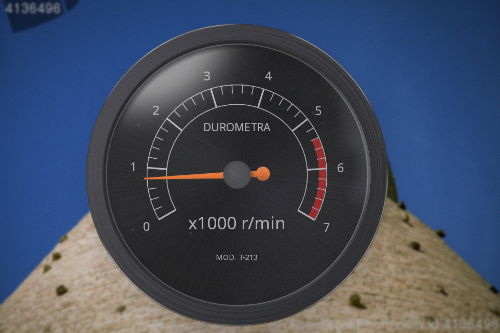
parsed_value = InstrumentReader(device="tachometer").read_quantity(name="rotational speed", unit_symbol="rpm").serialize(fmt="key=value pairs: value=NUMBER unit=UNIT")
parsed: value=800 unit=rpm
